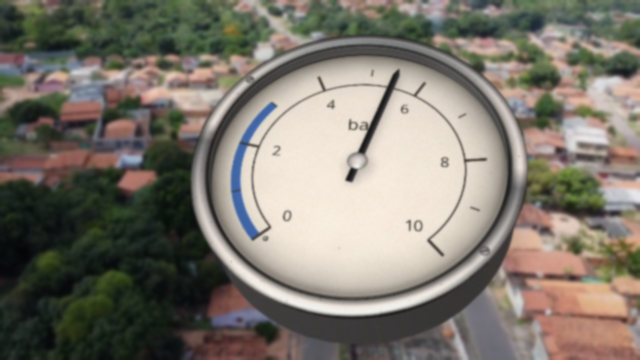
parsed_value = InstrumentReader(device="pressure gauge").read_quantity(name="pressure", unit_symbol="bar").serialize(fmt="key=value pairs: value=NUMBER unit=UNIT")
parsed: value=5.5 unit=bar
